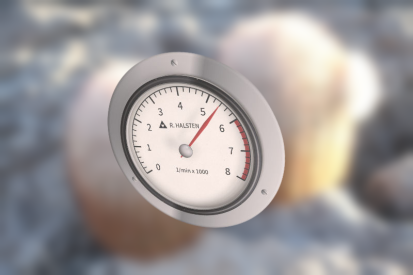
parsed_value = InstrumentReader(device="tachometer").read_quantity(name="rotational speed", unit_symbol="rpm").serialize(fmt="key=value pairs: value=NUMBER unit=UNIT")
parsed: value=5400 unit=rpm
